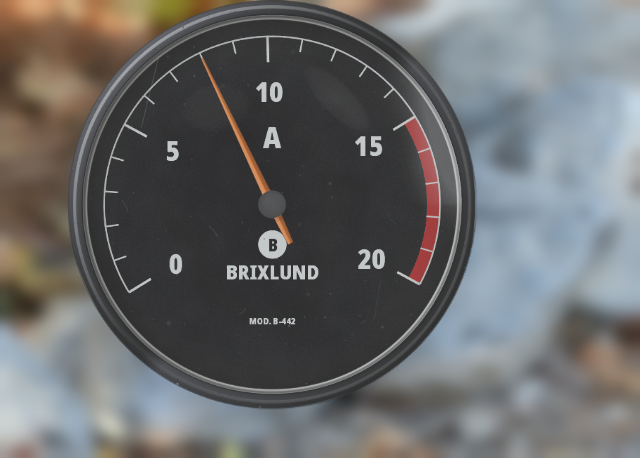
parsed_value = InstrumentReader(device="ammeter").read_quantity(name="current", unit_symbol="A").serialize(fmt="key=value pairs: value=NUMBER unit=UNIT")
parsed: value=8 unit=A
